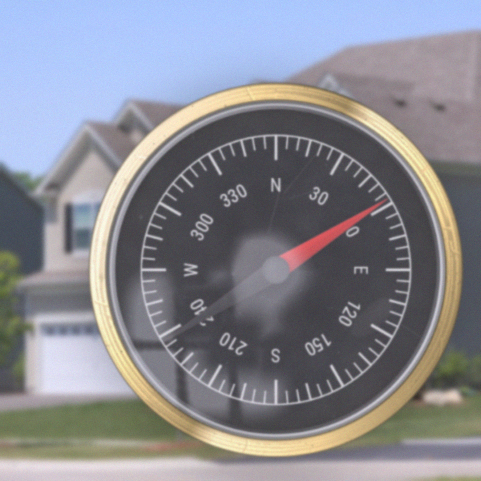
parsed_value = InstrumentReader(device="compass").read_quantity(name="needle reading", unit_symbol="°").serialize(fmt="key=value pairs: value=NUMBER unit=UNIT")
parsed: value=57.5 unit=°
